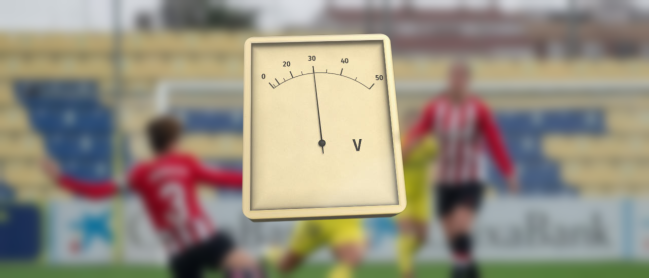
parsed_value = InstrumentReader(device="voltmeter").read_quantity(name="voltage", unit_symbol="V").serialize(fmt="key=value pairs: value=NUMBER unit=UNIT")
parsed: value=30 unit=V
